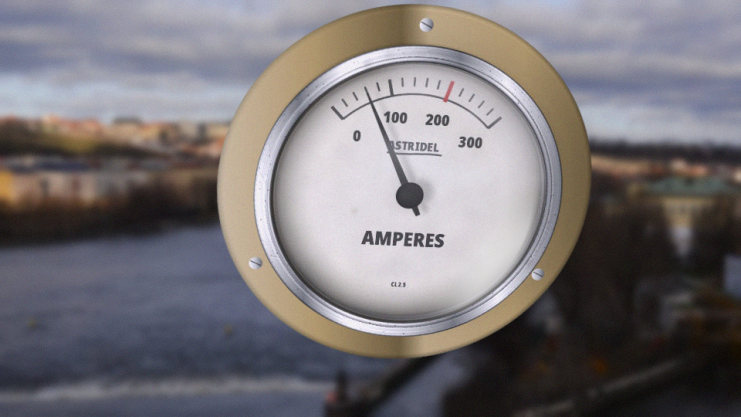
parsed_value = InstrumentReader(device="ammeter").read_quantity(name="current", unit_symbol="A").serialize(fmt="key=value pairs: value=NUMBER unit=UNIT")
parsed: value=60 unit=A
